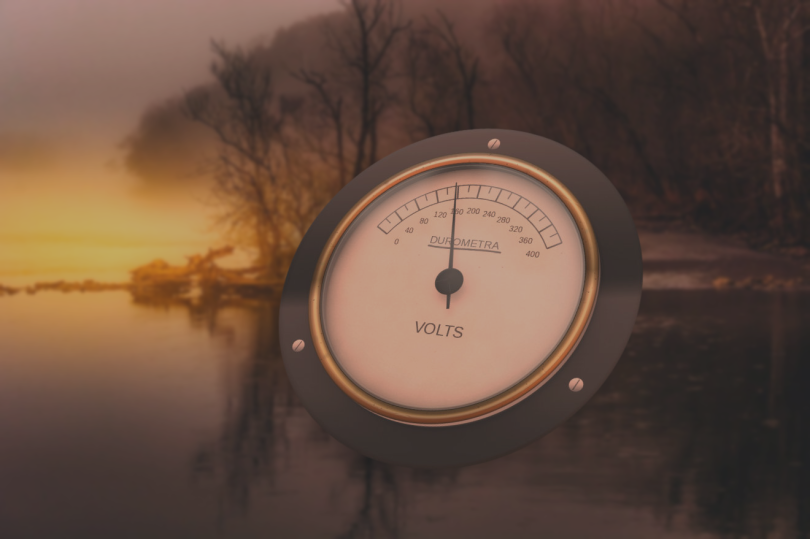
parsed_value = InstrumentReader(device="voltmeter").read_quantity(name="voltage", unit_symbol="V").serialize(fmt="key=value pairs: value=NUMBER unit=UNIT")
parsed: value=160 unit=V
